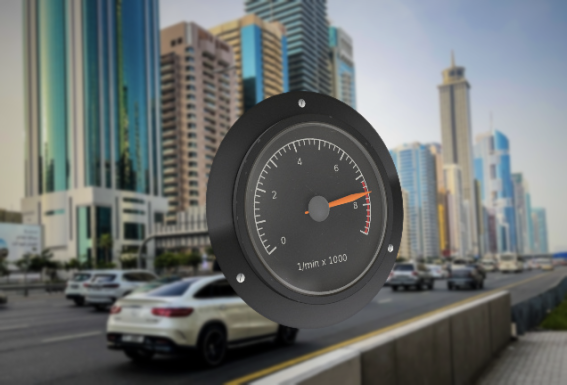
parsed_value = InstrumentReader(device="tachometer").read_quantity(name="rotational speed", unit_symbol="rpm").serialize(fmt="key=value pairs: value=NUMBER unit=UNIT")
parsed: value=7600 unit=rpm
